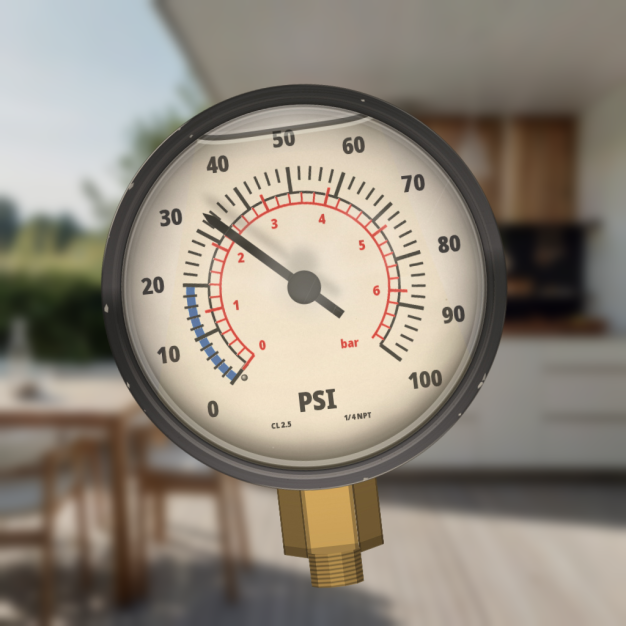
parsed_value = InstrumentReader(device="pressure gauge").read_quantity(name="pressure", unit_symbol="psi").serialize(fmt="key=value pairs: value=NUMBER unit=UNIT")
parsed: value=33 unit=psi
